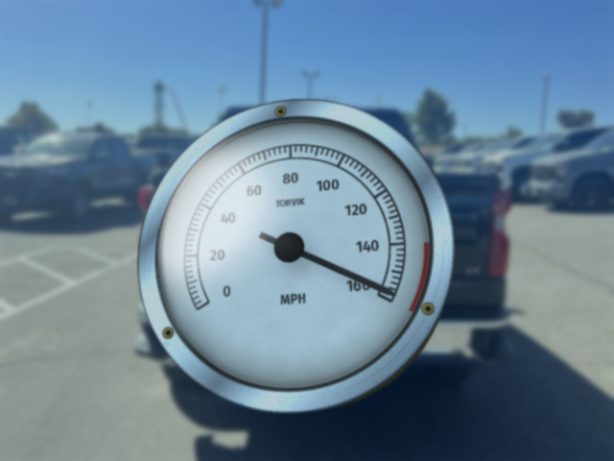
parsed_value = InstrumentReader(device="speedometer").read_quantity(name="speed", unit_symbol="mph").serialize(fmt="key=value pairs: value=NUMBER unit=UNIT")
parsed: value=158 unit=mph
